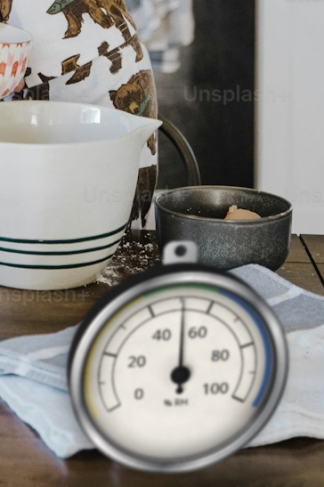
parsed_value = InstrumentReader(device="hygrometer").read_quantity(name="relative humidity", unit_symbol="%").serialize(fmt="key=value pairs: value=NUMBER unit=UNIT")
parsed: value=50 unit=%
